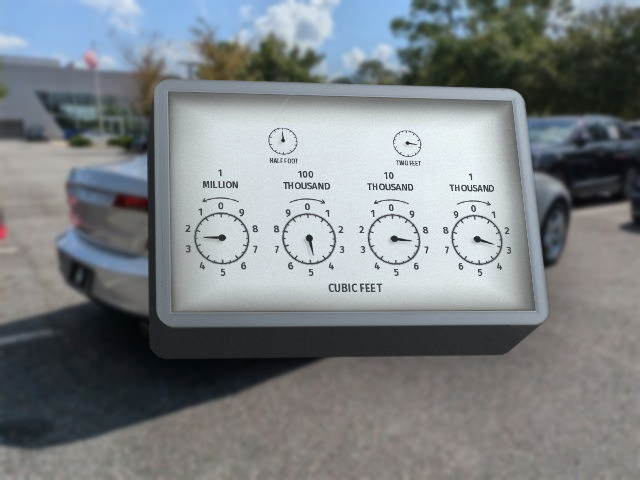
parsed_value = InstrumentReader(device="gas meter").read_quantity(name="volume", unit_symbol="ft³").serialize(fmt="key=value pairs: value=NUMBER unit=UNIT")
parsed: value=247300 unit=ft³
